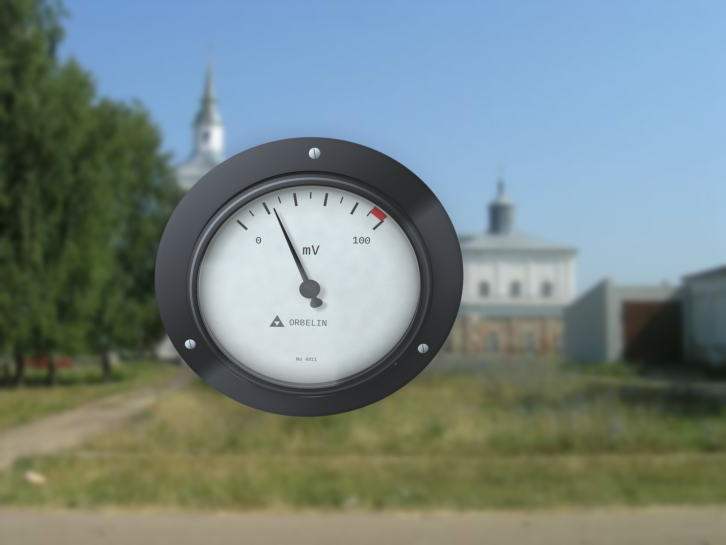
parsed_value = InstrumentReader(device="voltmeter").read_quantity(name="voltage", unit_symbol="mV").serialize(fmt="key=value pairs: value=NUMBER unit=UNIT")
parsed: value=25 unit=mV
